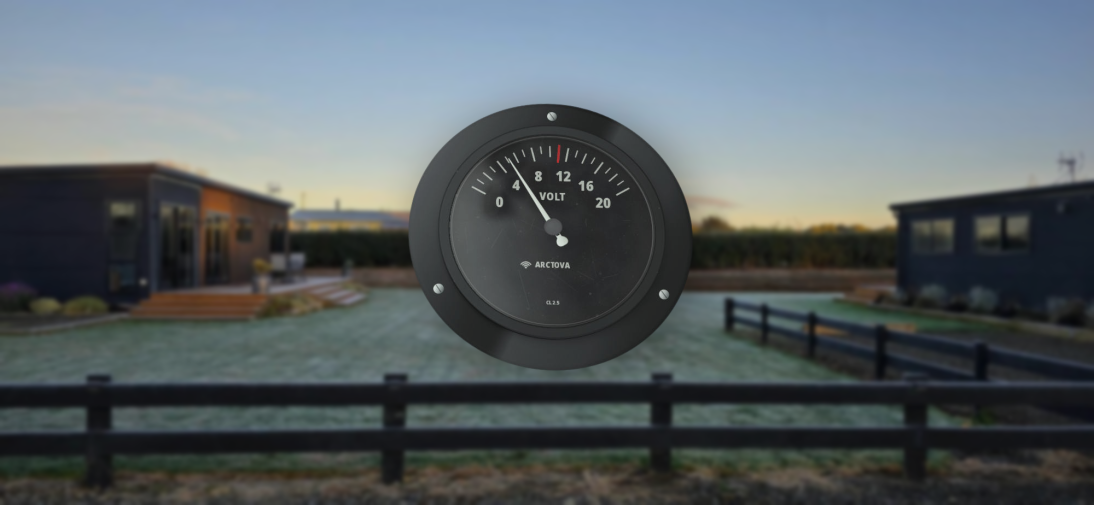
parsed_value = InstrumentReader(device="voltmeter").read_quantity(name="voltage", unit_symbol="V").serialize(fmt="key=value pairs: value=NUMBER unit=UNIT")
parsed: value=5 unit=V
